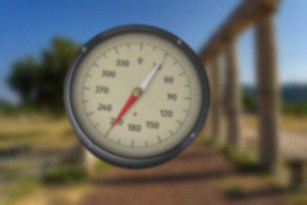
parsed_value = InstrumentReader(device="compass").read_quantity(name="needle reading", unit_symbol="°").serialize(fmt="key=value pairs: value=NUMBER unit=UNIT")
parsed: value=210 unit=°
